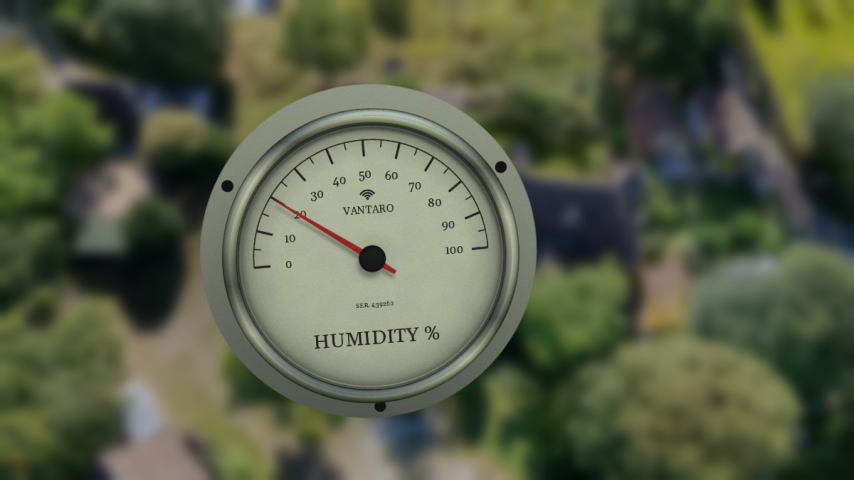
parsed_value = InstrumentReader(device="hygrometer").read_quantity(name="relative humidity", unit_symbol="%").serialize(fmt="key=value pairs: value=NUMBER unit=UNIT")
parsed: value=20 unit=%
